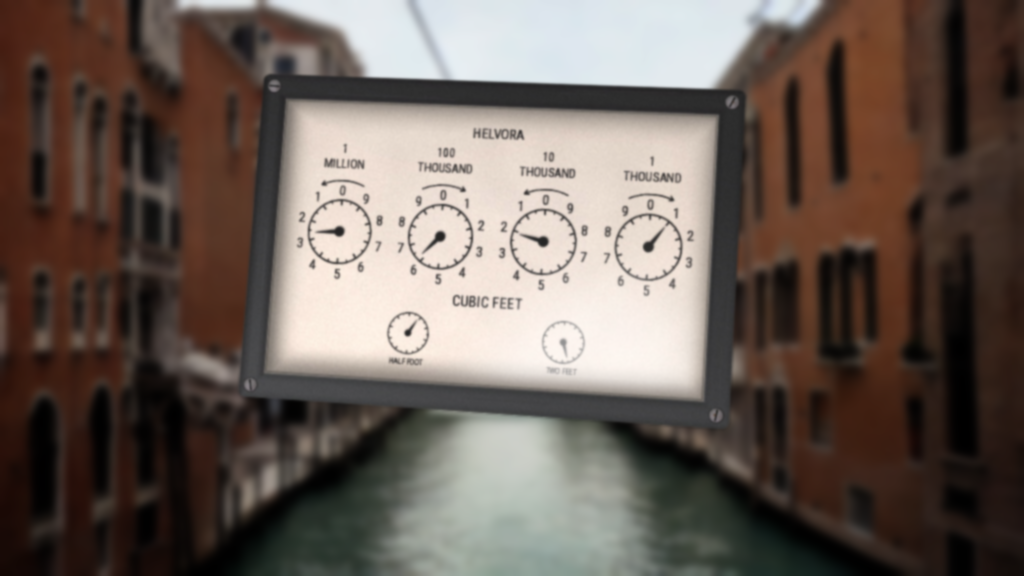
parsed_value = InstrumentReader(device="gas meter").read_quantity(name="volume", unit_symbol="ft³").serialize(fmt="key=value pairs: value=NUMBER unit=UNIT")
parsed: value=262100 unit=ft³
